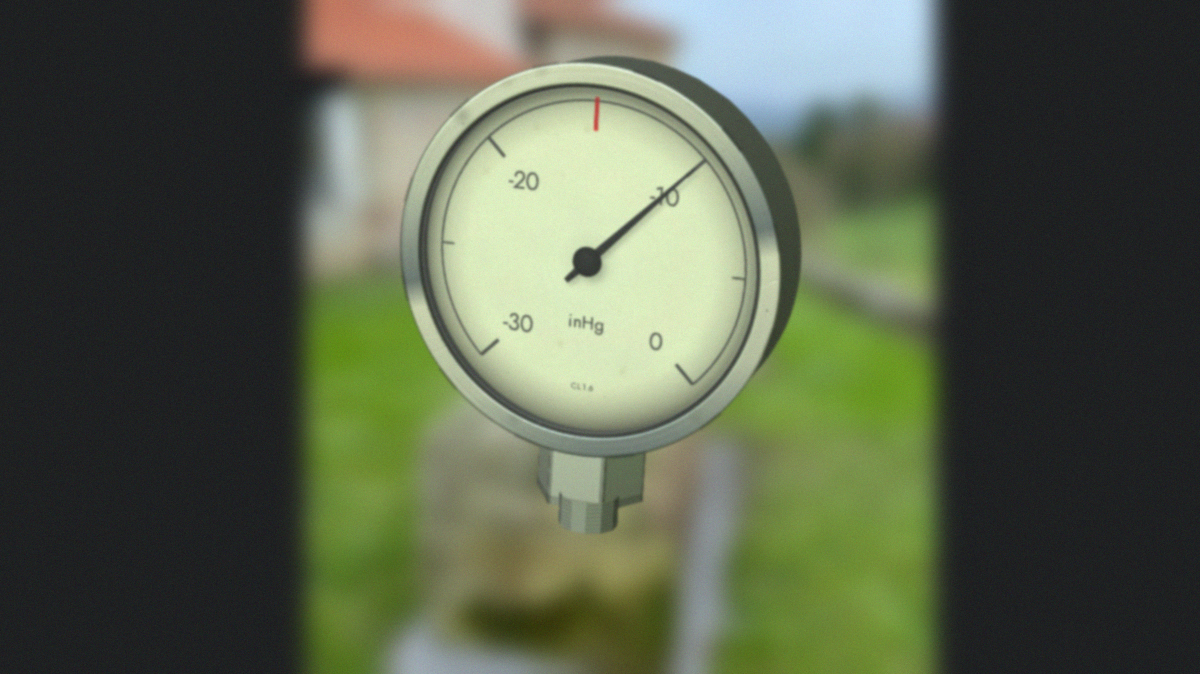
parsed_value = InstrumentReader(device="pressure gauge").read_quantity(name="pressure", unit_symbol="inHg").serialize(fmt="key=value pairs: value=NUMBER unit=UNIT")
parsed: value=-10 unit=inHg
